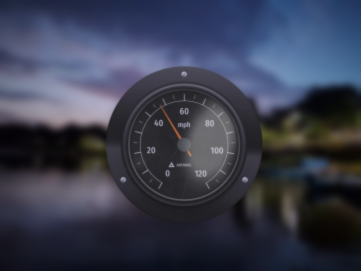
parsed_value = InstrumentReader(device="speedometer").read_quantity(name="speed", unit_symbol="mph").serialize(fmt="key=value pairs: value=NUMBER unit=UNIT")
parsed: value=47.5 unit=mph
